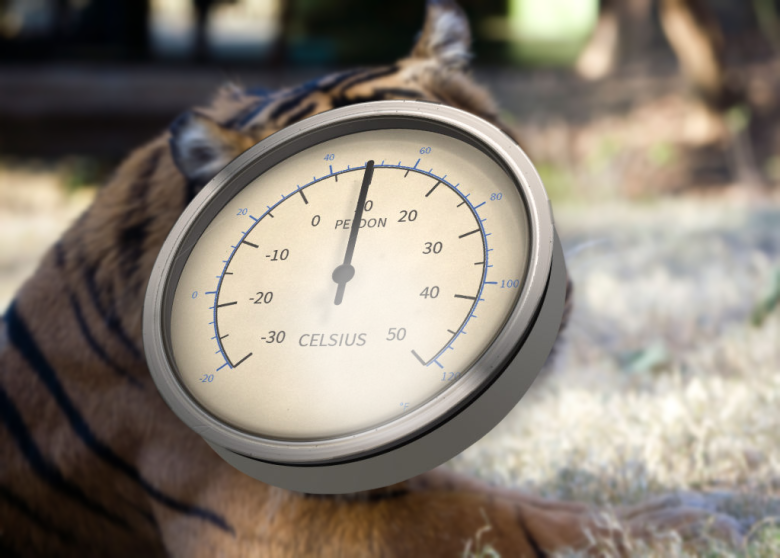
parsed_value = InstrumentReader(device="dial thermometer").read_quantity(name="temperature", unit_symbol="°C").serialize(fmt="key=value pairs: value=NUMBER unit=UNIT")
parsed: value=10 unit=°C
